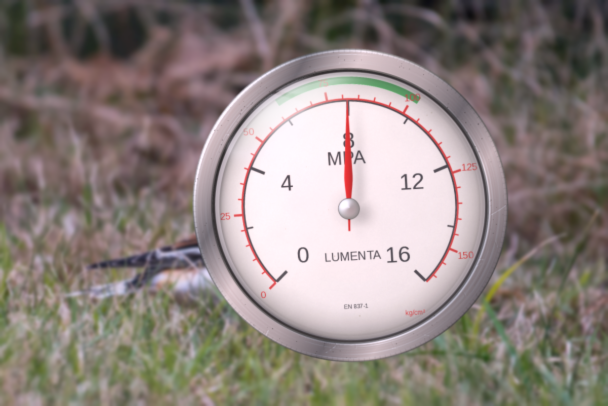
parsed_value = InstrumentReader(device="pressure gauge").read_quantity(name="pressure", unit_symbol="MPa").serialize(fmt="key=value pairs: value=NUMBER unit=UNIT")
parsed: value=8 unit=MPa
